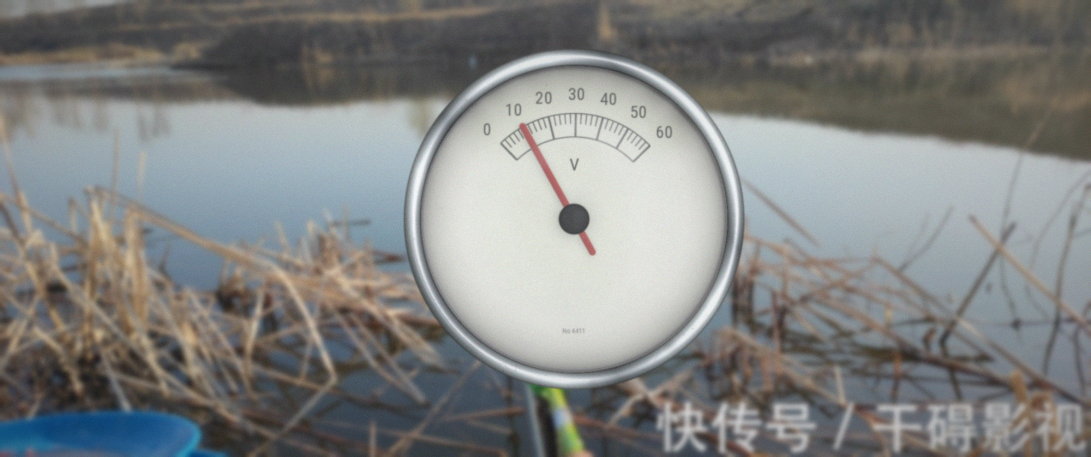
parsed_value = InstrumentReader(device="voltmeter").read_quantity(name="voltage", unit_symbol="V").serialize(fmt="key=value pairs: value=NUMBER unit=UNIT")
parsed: value=10 unit=V
